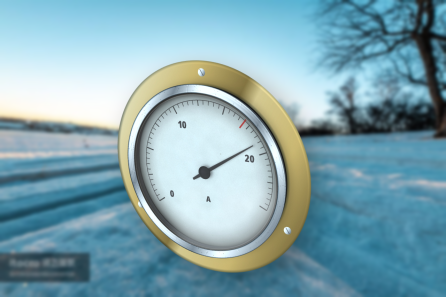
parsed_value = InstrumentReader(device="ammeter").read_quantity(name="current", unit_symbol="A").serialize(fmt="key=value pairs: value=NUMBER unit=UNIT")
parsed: value=19 unit=A
